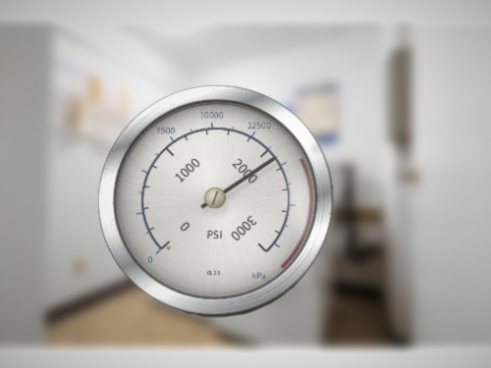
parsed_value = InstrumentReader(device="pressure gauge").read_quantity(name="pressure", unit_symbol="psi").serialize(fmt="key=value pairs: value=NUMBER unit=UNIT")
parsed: value=2100 unit=psi
